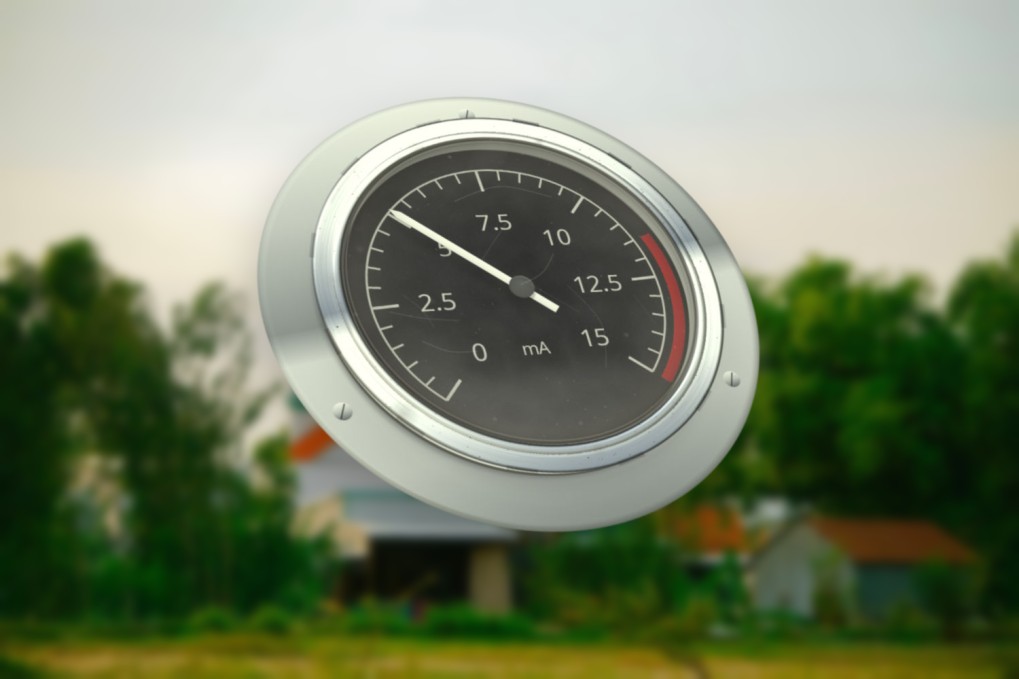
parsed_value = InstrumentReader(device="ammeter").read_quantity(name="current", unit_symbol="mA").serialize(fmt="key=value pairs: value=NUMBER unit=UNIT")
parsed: value=5 unit=mA
